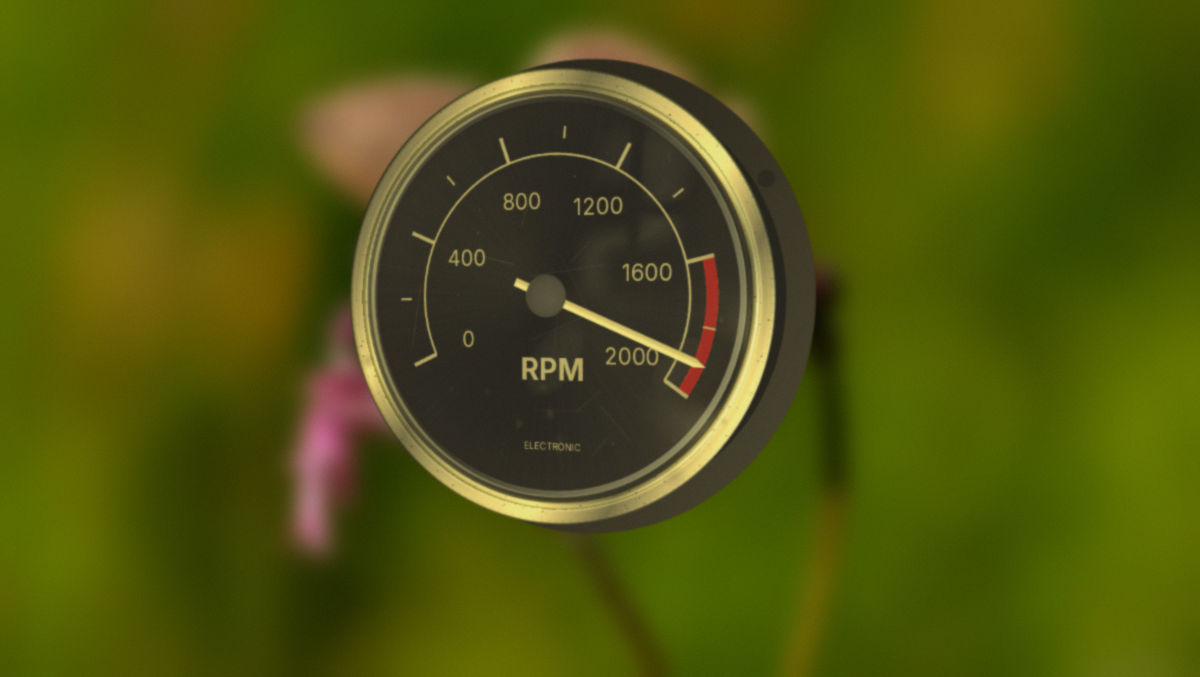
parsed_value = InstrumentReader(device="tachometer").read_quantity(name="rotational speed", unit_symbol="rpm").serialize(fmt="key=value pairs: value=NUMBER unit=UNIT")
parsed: value=1900 unit=rpm
